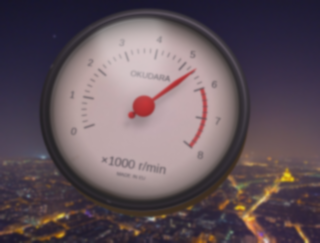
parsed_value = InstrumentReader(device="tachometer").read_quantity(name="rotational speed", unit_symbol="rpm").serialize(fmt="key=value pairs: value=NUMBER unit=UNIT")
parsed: value=5400 unit=rpm
